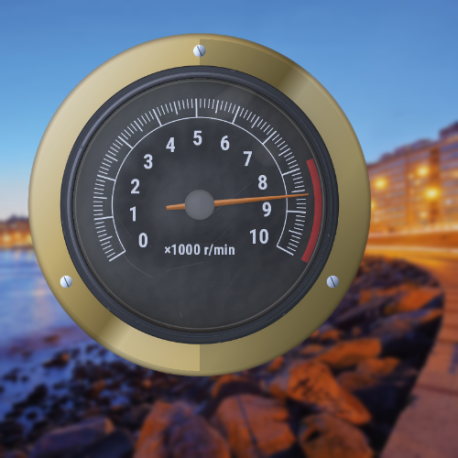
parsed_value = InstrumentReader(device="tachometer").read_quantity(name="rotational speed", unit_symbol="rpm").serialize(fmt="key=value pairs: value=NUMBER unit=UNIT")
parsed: value=8600 unit=rpm
